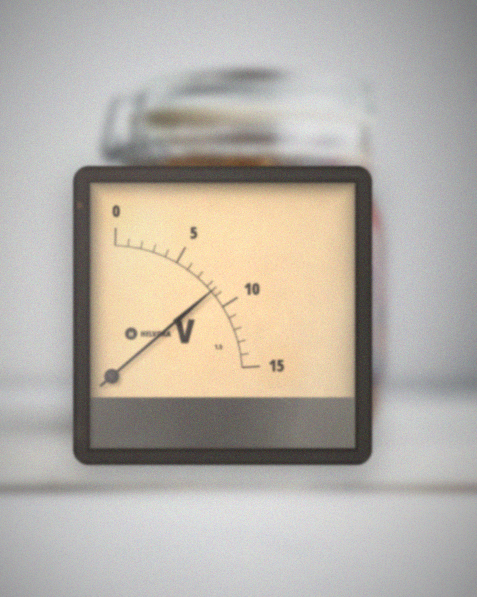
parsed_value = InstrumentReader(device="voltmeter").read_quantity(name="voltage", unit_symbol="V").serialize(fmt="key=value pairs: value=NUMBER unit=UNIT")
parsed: value=8.5 unit=V
